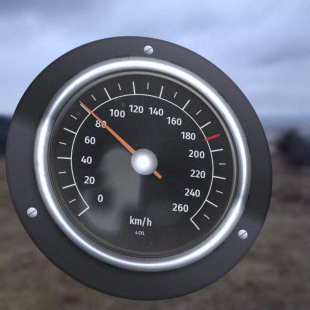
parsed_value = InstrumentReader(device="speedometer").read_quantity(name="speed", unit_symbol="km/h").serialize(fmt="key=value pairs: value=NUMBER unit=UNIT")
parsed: value=80 unit=km/h
